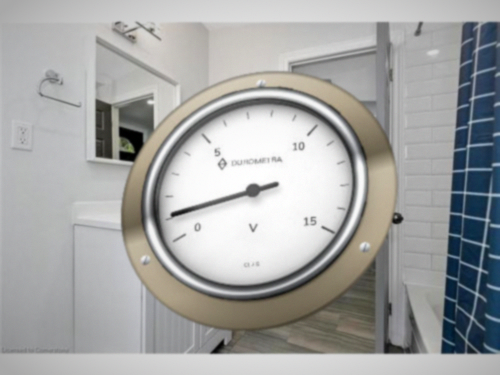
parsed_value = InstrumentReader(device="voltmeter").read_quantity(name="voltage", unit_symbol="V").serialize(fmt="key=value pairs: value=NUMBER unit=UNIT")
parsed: value=1 unit=V
